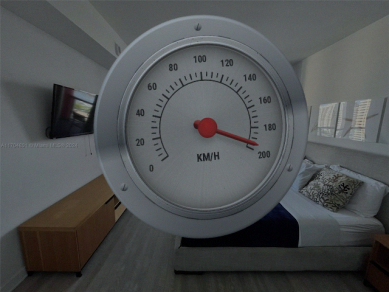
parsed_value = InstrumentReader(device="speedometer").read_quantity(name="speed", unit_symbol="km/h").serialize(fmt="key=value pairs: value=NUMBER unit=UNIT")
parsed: value=195 unit=km/h
